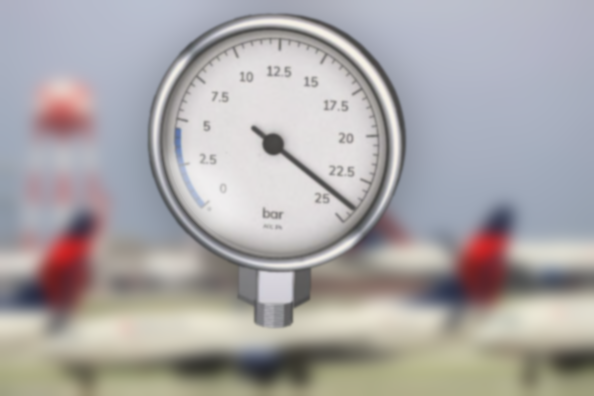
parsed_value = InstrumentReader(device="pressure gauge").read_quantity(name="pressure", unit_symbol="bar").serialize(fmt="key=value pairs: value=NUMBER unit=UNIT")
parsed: value=24 unit=bar
